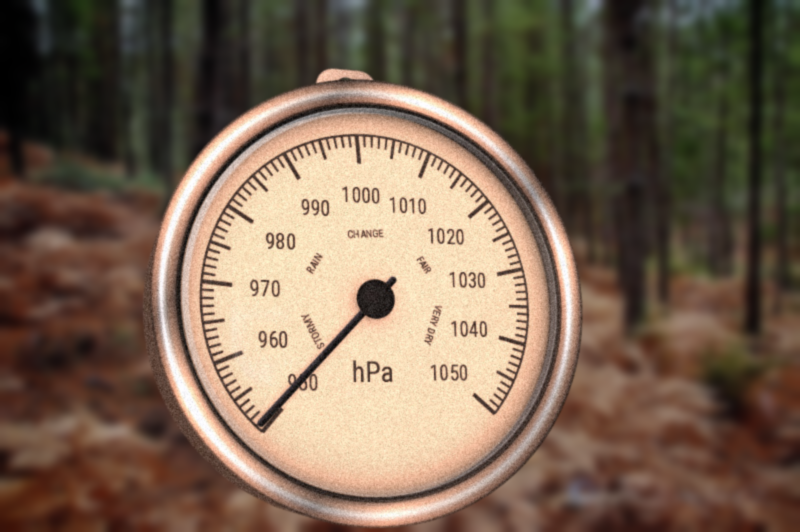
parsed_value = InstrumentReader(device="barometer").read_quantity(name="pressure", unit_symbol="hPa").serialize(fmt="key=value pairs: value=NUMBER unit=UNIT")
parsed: value=951 unit=hPa
